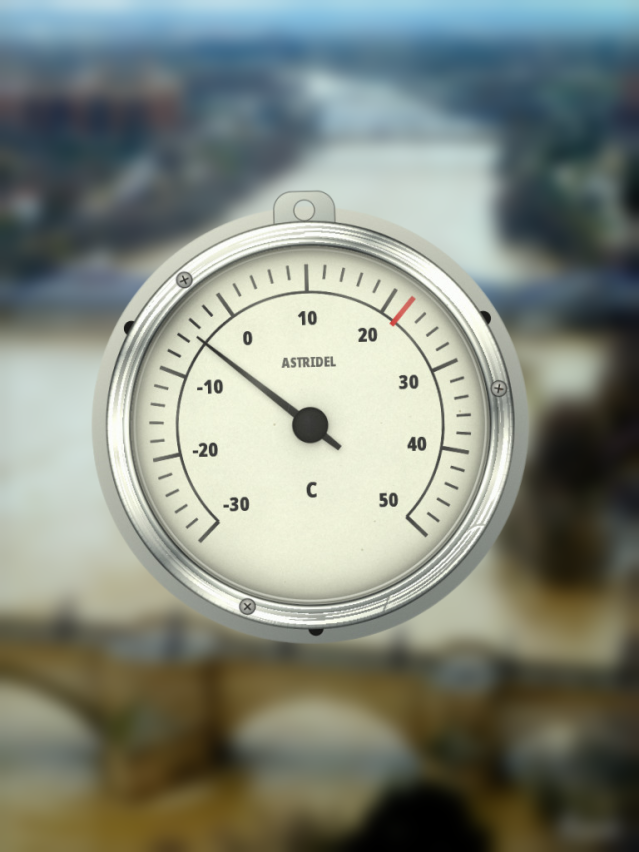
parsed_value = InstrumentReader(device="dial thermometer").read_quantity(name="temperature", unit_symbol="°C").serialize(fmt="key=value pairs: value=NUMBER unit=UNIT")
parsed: value=-5 unit=°C
